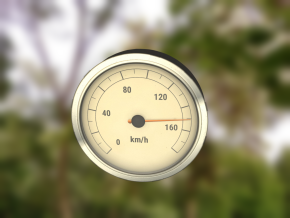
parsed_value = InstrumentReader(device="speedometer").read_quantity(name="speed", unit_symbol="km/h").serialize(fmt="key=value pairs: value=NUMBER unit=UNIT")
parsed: value=150 unit=km/h
